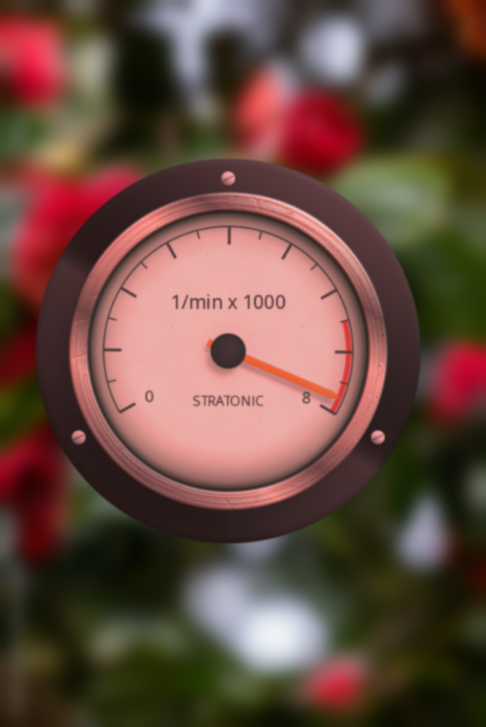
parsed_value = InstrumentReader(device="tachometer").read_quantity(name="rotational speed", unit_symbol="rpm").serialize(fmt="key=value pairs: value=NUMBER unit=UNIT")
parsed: value=7750 unit=rpm
